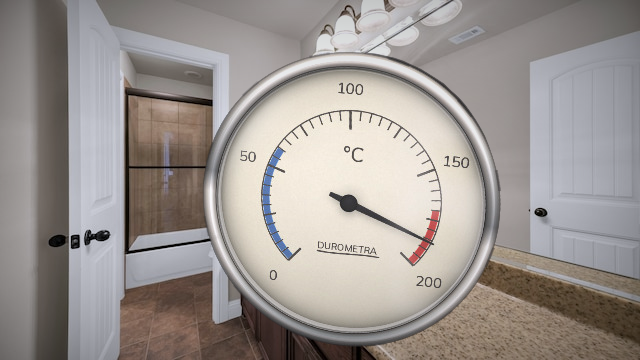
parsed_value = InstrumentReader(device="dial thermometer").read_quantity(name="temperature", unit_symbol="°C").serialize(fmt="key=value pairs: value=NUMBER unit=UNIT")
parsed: value=185 unit=°C
